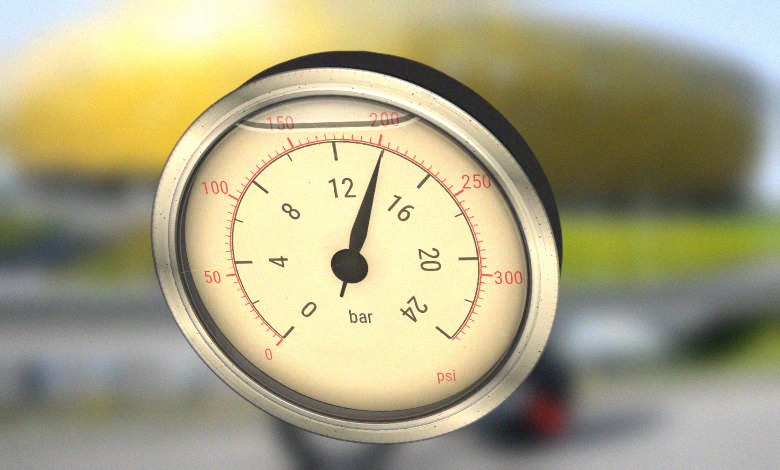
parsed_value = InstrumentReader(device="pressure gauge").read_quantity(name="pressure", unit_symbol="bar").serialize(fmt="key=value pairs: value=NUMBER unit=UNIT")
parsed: value=14 unit=bar
